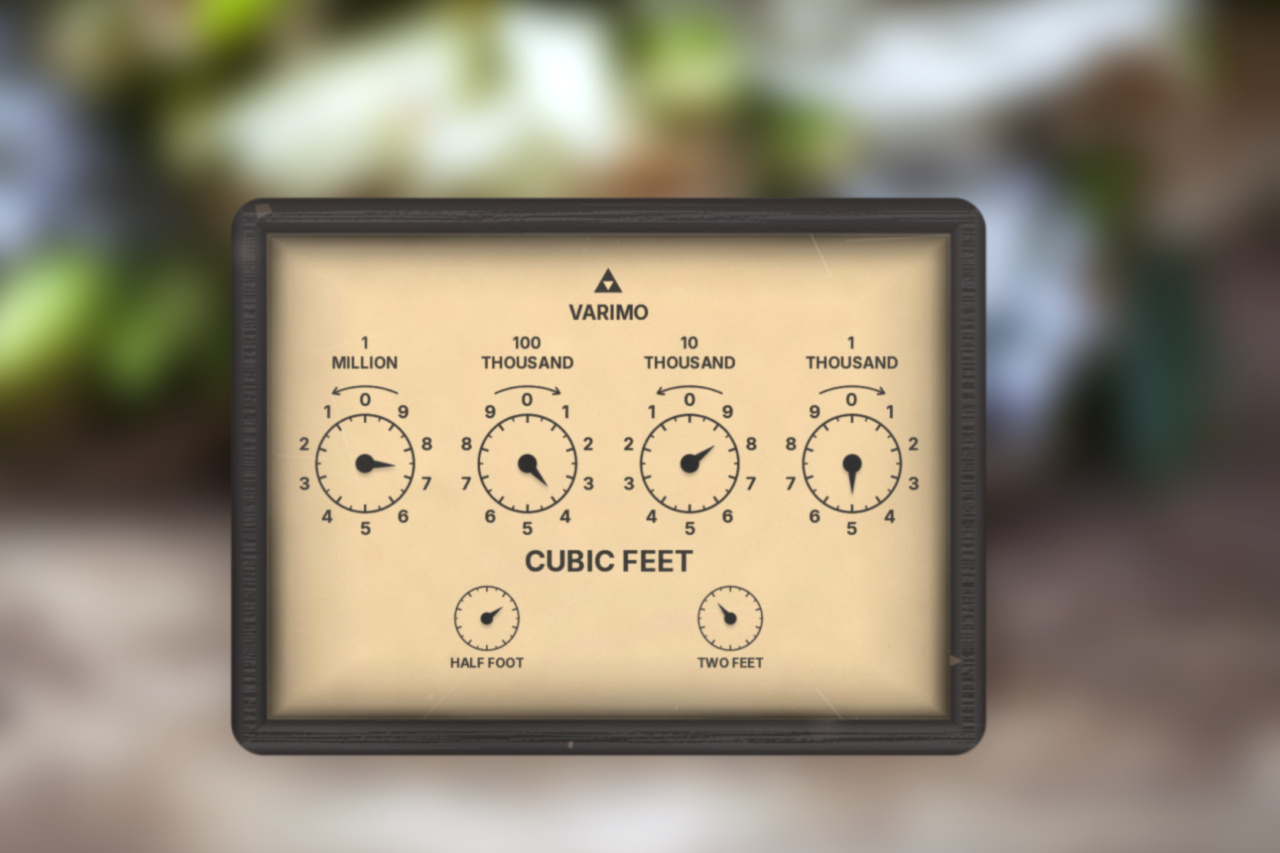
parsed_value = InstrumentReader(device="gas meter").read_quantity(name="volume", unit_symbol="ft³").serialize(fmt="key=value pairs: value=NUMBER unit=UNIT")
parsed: value=738500 unit=ft³
